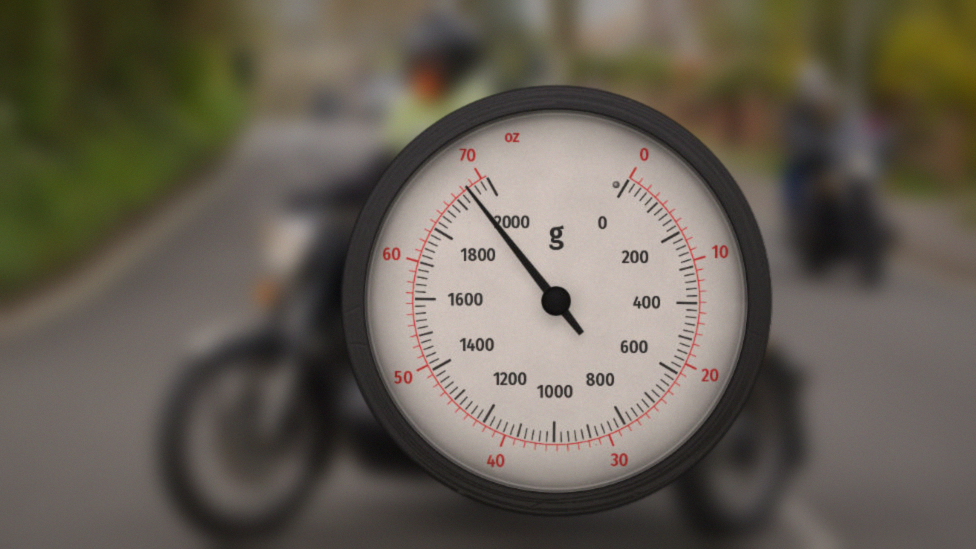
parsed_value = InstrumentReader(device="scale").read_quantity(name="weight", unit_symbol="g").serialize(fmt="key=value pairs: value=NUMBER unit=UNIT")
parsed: value=1940 unit=g
